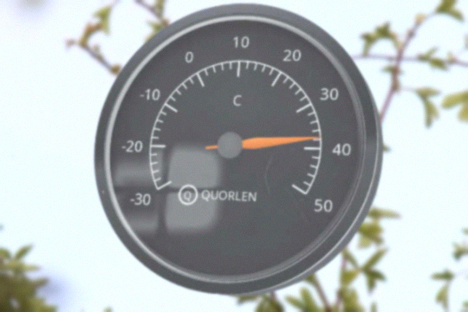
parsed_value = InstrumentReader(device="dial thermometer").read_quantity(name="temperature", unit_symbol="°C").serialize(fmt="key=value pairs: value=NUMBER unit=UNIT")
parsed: value=38 unit=°C
